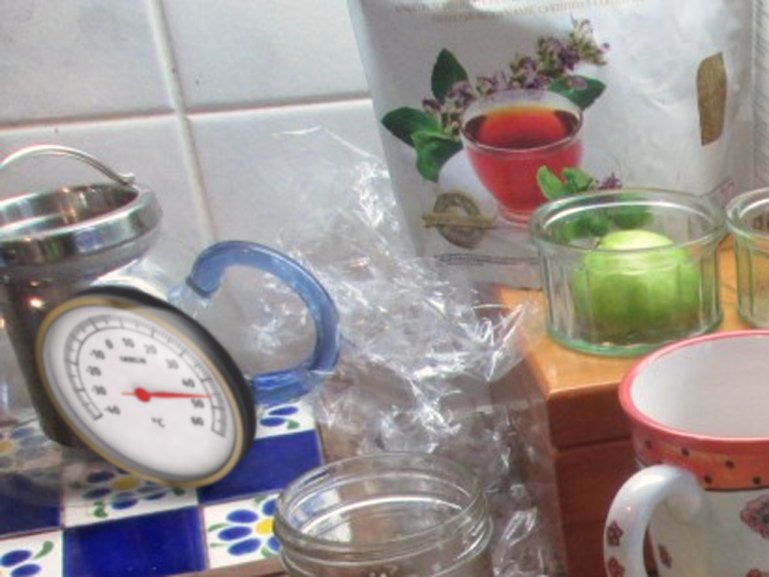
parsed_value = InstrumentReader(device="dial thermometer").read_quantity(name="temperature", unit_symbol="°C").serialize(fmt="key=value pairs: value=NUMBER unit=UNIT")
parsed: value=45 unit=°C
